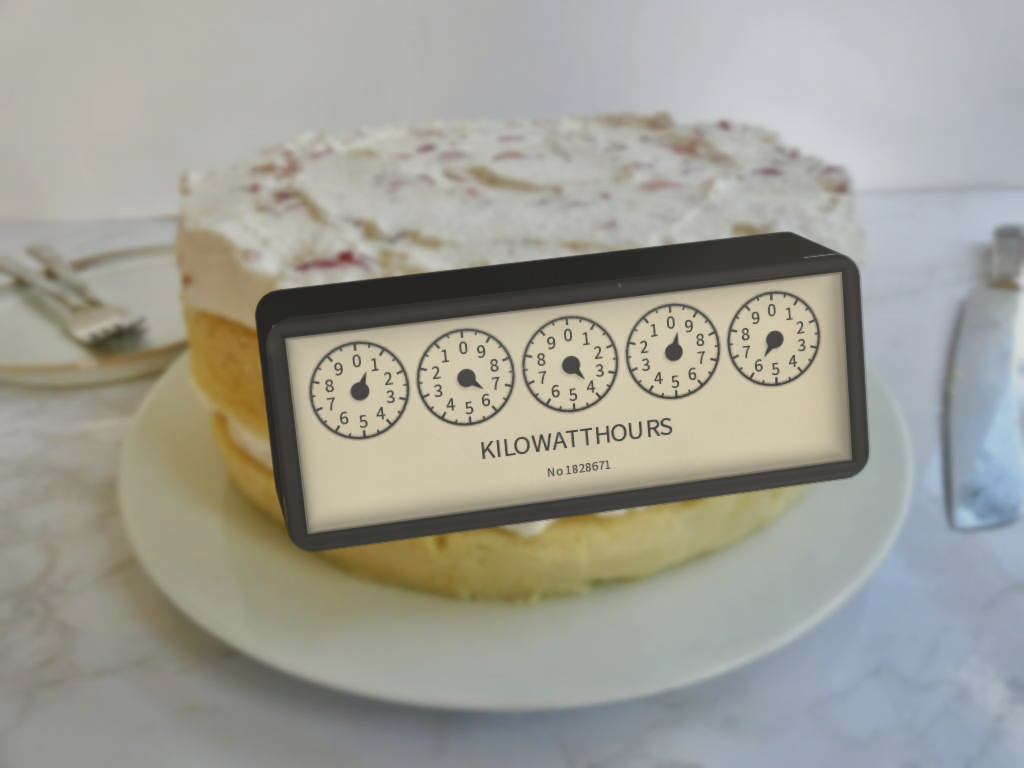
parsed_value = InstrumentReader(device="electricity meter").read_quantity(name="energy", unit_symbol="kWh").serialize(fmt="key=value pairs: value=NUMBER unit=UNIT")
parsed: value=6396 unit=kWh
